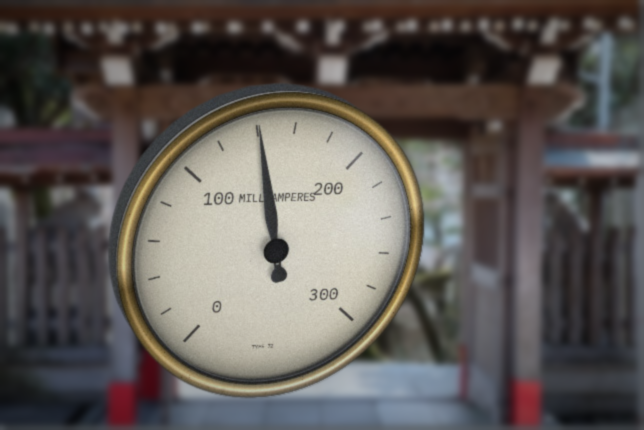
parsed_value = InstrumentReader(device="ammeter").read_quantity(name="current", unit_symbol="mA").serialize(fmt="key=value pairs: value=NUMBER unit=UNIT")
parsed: value=140 unit=mA
